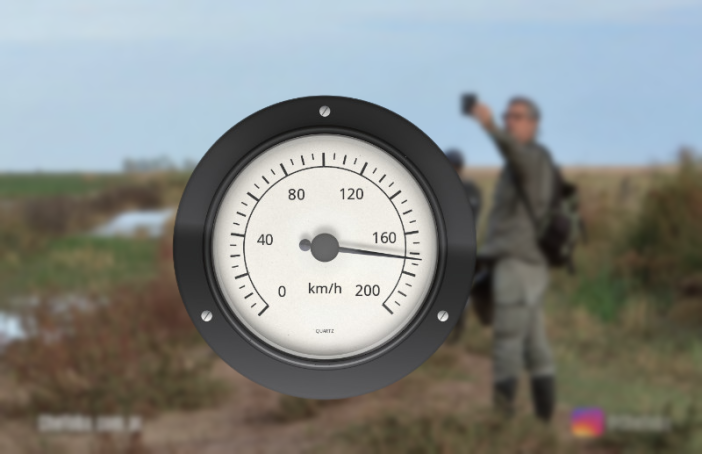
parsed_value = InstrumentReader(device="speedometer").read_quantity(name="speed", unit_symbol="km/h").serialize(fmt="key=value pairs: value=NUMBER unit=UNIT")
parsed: value=172.5 unit=km/h
